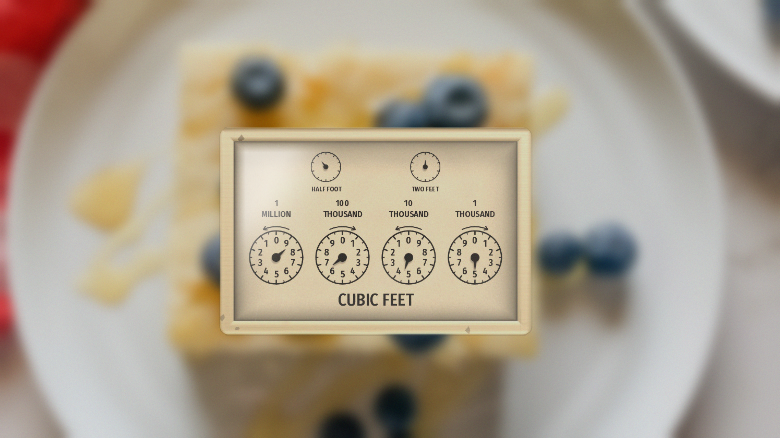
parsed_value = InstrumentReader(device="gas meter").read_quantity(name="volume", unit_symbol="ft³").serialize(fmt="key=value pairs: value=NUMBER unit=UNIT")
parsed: value=864500 unit=ft³
